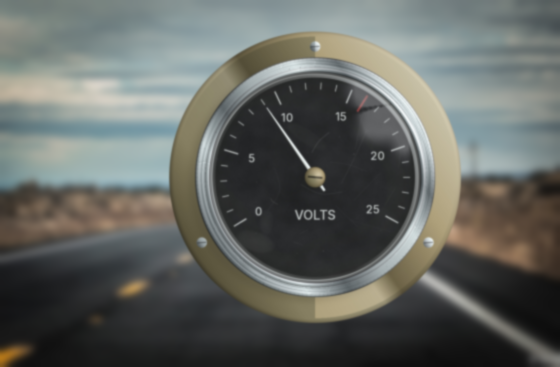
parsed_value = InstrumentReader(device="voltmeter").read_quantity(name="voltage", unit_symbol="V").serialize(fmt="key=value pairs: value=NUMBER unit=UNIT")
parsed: value=9 unit=V
